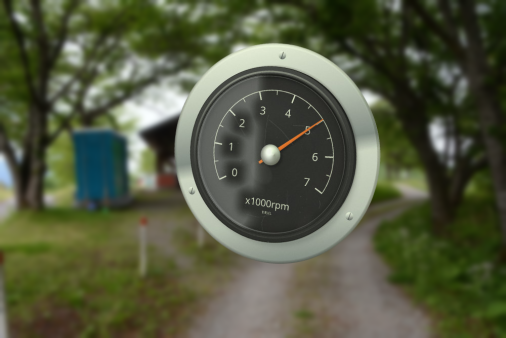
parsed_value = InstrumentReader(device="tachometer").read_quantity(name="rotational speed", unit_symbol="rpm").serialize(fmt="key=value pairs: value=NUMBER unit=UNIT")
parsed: value=5000 unit=rpm
